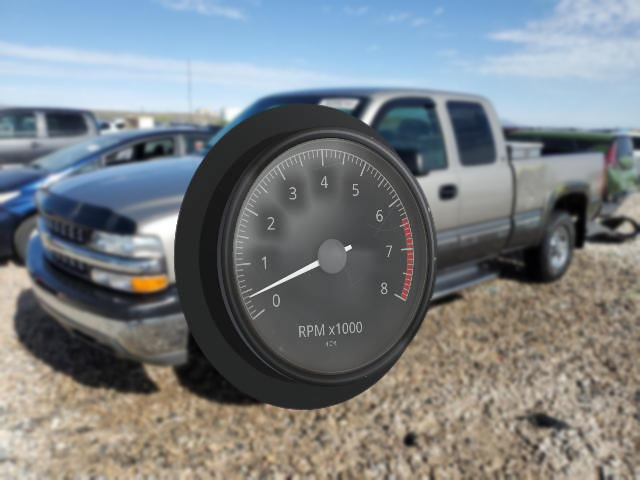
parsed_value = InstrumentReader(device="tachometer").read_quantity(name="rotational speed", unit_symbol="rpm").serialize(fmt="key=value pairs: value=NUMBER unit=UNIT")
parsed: value=400 unit=rpm
